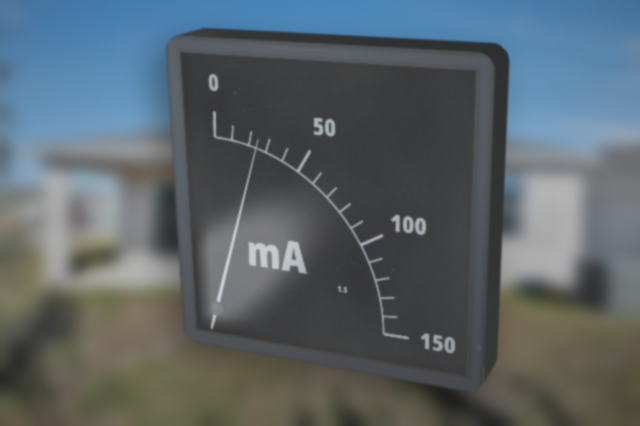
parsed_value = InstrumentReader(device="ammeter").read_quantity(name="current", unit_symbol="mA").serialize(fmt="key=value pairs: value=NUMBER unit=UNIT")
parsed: value=25 unit=mA
